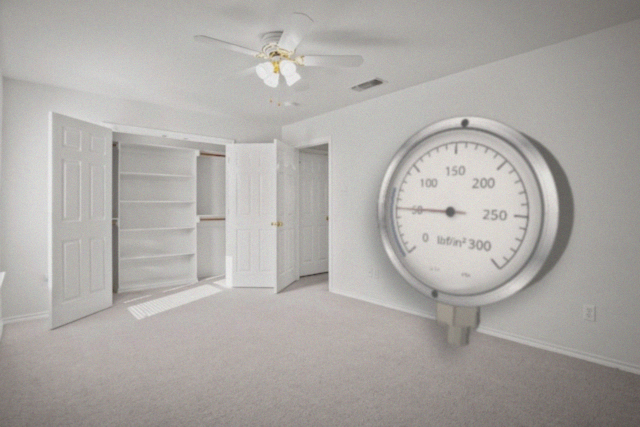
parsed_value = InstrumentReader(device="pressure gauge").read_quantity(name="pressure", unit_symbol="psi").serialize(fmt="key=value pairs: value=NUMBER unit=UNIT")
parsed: value=50 unit=psi
